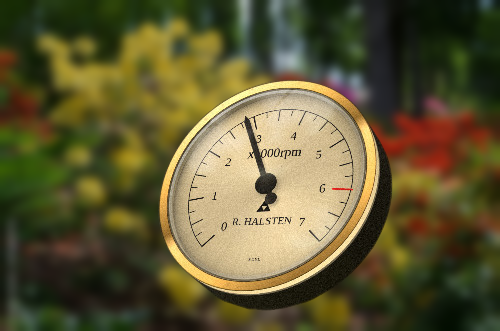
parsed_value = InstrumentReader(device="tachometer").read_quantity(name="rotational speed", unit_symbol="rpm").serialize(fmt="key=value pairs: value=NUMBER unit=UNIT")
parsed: value=2875 unit=rpm
